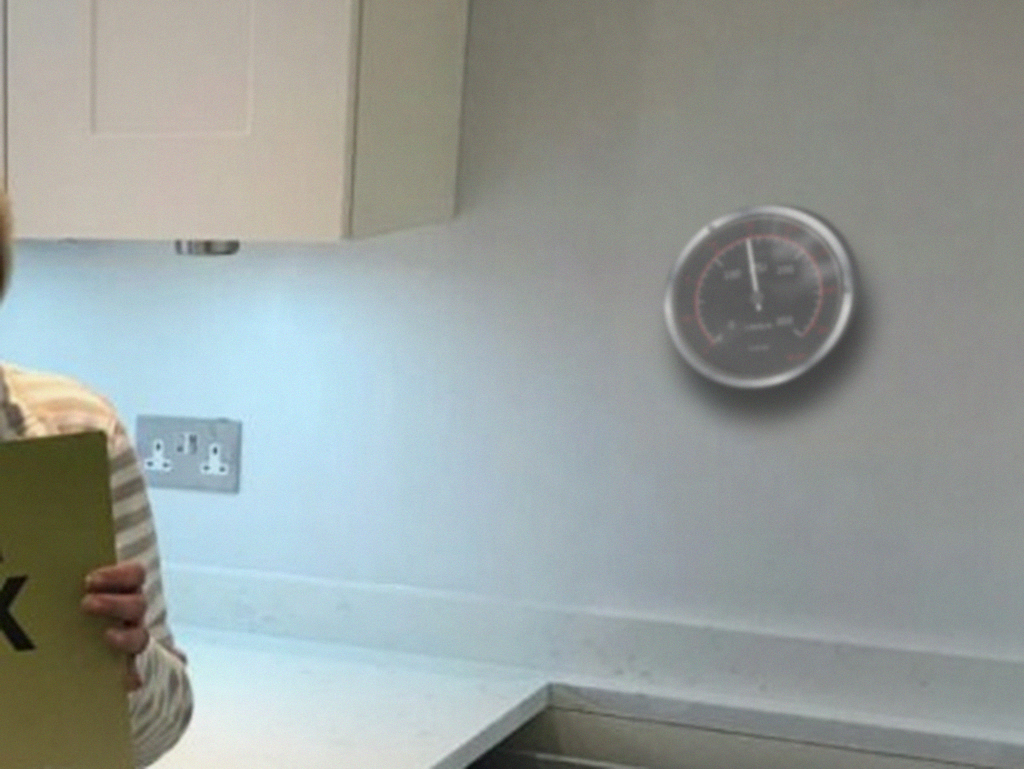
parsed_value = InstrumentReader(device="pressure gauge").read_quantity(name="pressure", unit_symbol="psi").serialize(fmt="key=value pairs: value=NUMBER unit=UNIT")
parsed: value=140 unit=psi
